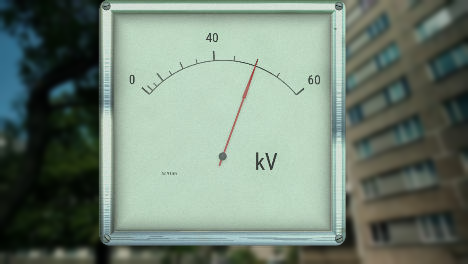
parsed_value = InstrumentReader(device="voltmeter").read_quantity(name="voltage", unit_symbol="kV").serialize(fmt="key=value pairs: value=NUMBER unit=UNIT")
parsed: value=50 unit=kV
